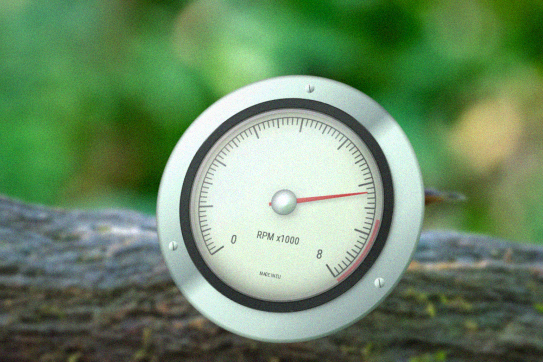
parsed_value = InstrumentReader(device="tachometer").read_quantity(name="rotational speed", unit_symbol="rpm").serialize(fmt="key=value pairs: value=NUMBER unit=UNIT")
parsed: value=6200 unit=rpm
